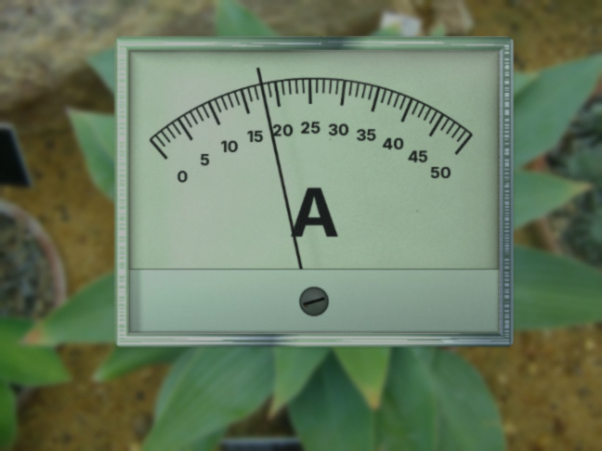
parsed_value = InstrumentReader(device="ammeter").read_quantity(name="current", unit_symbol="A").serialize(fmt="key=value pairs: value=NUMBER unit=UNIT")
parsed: value=18 unit=A
